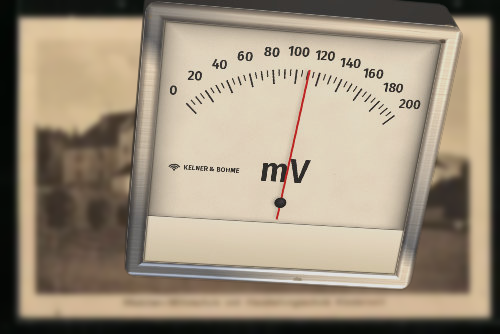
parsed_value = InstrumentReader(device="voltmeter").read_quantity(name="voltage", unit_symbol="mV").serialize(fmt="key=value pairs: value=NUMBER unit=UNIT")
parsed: value=110 unit=mV
